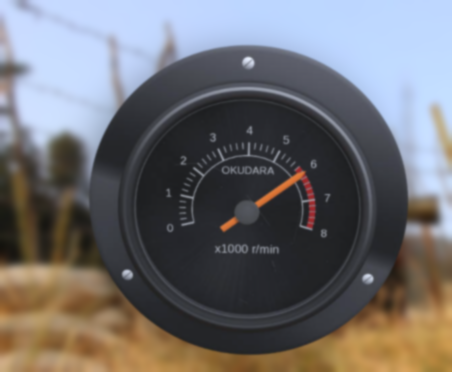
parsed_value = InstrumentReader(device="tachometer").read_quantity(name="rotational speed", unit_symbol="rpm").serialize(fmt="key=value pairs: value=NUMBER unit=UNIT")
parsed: value=6000 unit=rpm
